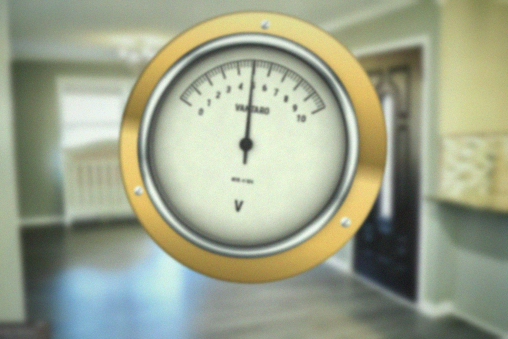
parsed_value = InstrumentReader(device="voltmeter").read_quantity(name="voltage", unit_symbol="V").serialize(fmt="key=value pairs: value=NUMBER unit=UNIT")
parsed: value=5 unit=V
